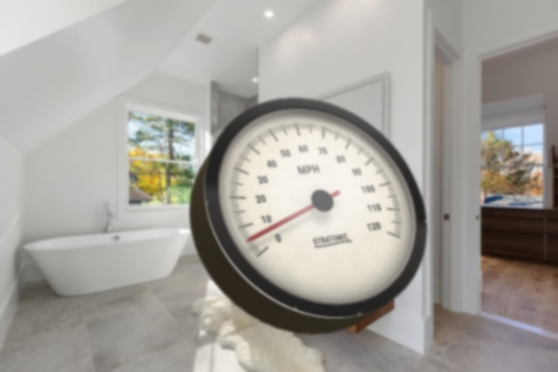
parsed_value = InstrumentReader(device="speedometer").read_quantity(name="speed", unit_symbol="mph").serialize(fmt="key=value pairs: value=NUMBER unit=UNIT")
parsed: value=5 unit=mph
